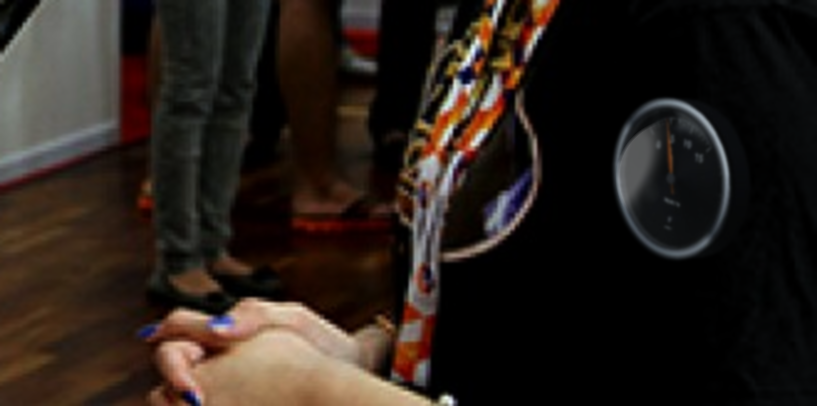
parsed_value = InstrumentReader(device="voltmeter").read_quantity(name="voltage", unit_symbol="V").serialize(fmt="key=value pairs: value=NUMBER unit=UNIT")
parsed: value=5 unit=V
